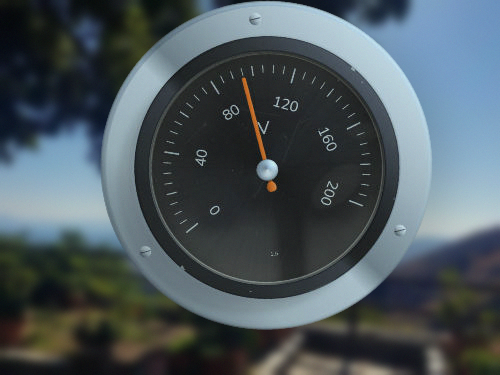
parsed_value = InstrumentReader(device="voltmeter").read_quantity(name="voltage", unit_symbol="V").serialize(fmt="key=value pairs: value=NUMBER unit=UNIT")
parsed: value=95 unit=V
